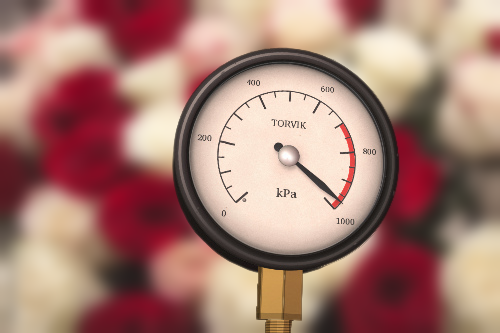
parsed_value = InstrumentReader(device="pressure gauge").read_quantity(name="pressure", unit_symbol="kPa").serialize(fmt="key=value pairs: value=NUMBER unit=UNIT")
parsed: value=975 unit=kPa
